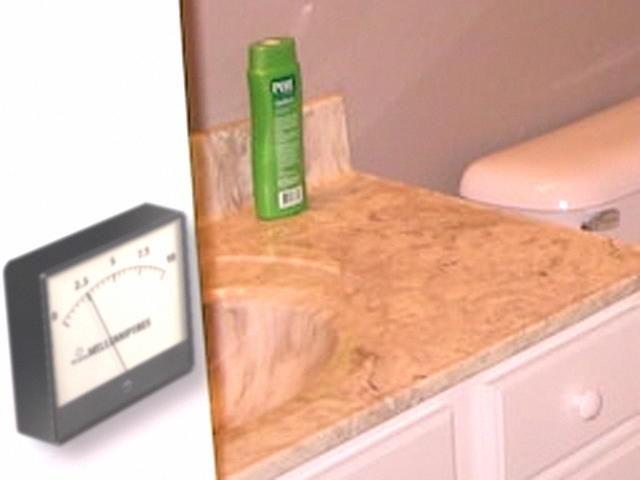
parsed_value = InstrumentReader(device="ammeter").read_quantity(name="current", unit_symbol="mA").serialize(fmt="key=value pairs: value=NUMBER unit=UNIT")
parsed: value=2.5 unit=mA
